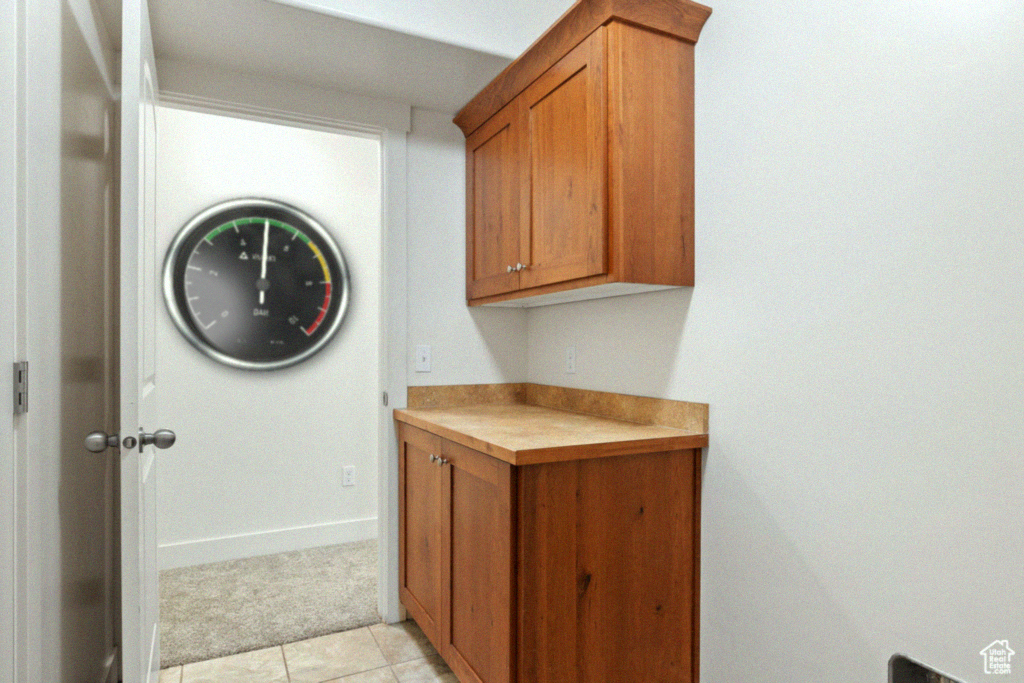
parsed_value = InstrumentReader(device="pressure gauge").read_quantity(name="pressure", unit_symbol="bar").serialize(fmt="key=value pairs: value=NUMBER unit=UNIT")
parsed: value=5 unit=bar
